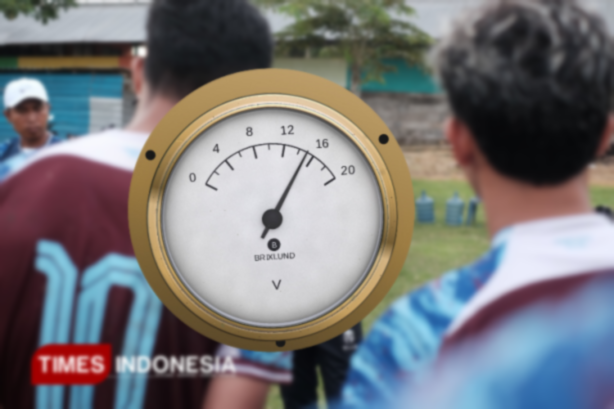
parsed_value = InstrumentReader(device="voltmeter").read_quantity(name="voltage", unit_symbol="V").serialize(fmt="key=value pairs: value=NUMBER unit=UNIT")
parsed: value=15 unit=V
